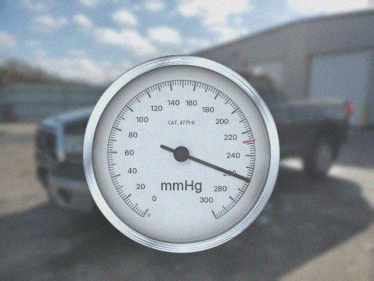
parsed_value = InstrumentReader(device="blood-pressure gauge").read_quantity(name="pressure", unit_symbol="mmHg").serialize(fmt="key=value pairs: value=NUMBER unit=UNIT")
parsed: value=260 unit=mmHg
